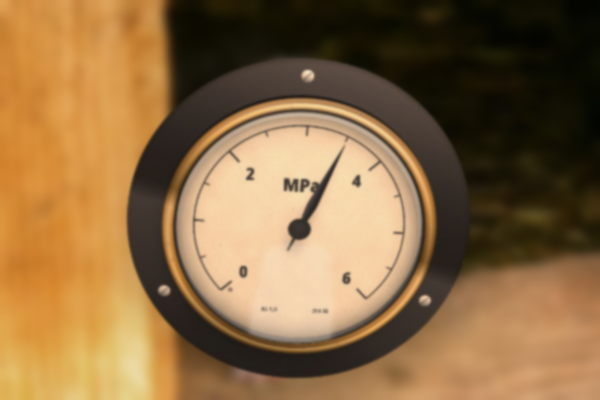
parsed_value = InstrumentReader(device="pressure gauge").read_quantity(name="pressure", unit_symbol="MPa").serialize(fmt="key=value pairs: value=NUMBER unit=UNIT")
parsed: value=3.5 unit=MPa
